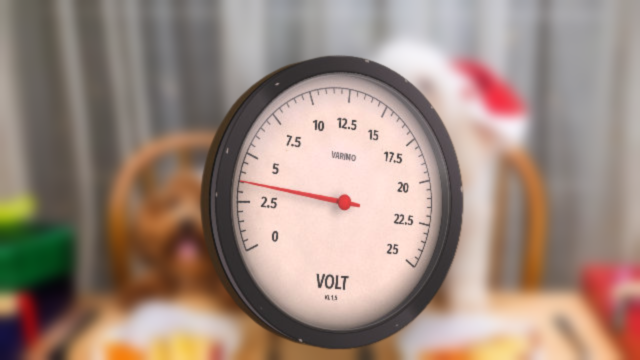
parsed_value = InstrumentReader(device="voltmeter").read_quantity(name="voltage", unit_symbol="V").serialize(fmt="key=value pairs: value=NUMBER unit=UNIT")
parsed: value=3.5 unit=V
